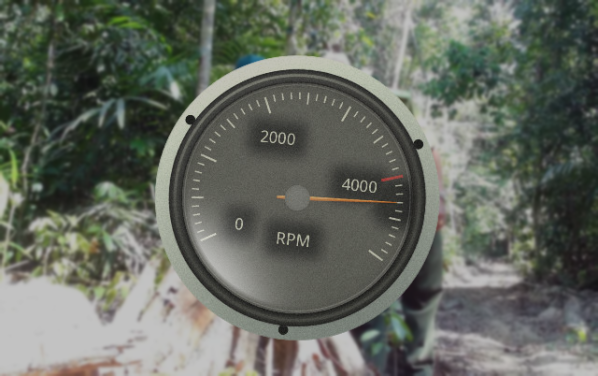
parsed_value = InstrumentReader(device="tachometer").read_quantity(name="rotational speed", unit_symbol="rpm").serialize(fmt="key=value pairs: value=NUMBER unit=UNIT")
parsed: value=4300 unit=rpm
